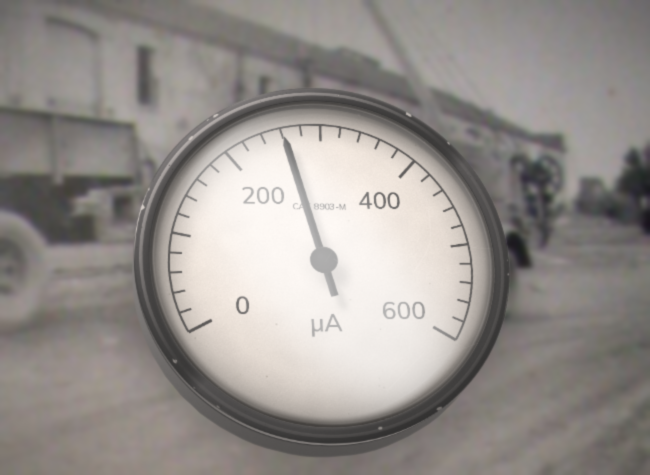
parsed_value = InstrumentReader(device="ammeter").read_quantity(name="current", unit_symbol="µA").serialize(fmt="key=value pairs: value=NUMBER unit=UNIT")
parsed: value=260 unit=µA
